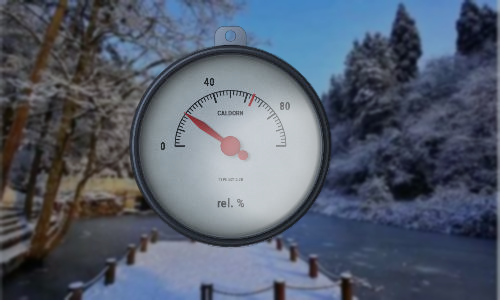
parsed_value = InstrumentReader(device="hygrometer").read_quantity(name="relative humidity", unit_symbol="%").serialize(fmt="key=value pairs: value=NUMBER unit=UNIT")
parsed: value=20 unit=%
